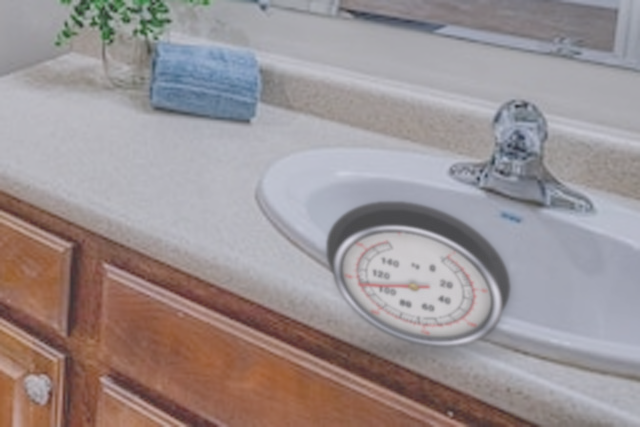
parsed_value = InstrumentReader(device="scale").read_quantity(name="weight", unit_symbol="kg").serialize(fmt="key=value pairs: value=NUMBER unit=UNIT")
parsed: value=110 unit=kg
